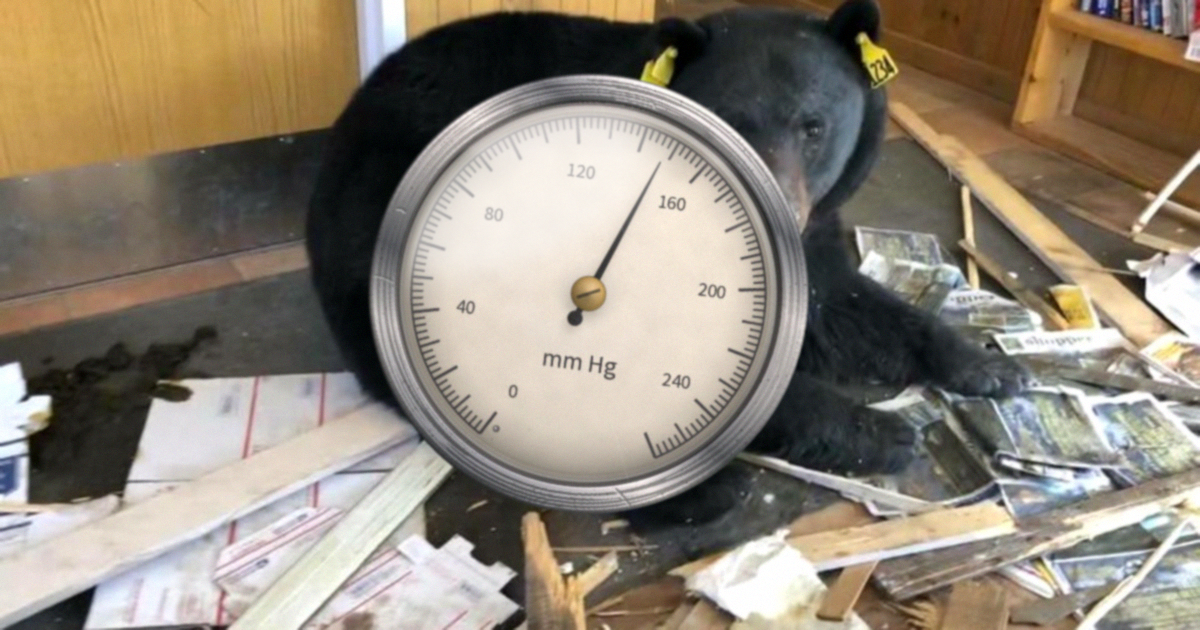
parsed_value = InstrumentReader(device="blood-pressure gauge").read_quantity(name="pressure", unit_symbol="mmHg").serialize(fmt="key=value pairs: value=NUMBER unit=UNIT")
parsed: value=148 unit=mmHg
